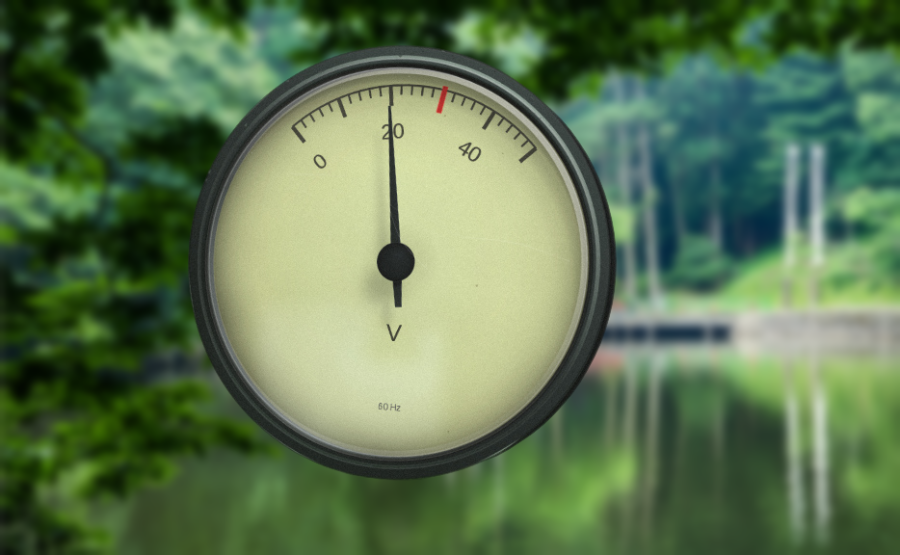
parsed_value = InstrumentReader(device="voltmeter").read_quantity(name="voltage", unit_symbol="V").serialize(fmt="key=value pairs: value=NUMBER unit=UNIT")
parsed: value=20 unit=V
